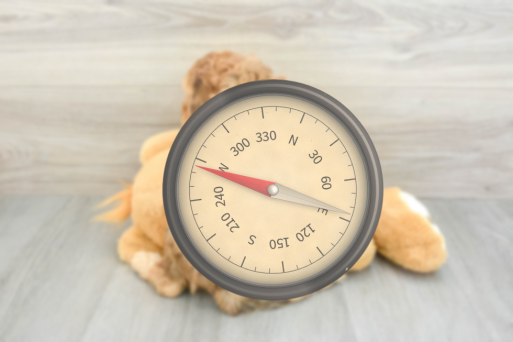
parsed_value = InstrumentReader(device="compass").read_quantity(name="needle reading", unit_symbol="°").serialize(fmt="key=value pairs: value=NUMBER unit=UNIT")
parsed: value=265 unit=°
